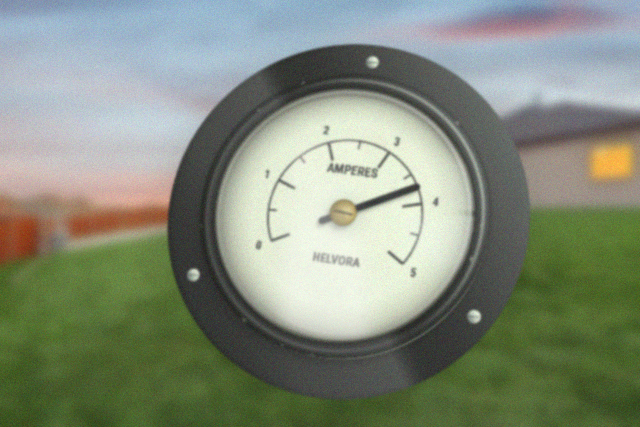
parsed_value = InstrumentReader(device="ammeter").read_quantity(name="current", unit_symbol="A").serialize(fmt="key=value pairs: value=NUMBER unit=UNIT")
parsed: value=3.75 unit=A
